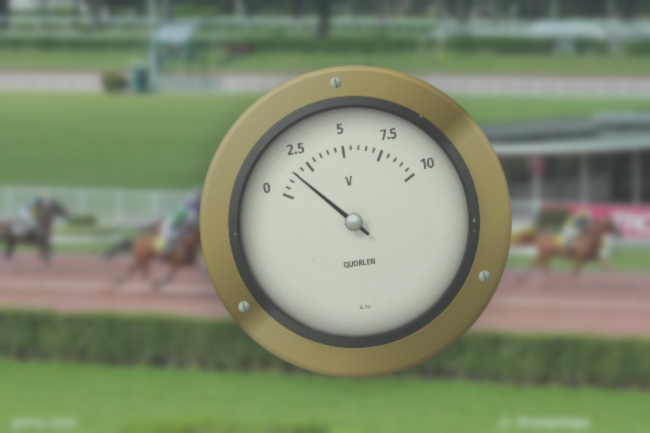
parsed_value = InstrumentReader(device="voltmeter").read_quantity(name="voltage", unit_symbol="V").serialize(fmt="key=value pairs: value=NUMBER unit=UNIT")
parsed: value=1.5 unit=V
